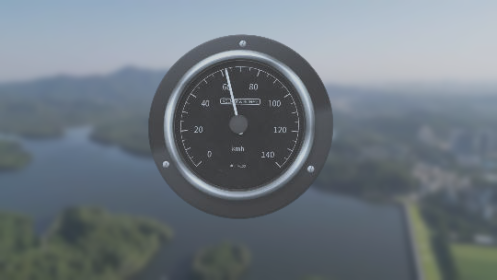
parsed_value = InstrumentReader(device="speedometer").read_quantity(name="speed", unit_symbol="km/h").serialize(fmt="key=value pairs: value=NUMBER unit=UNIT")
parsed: value=62.5 unit=km/h
